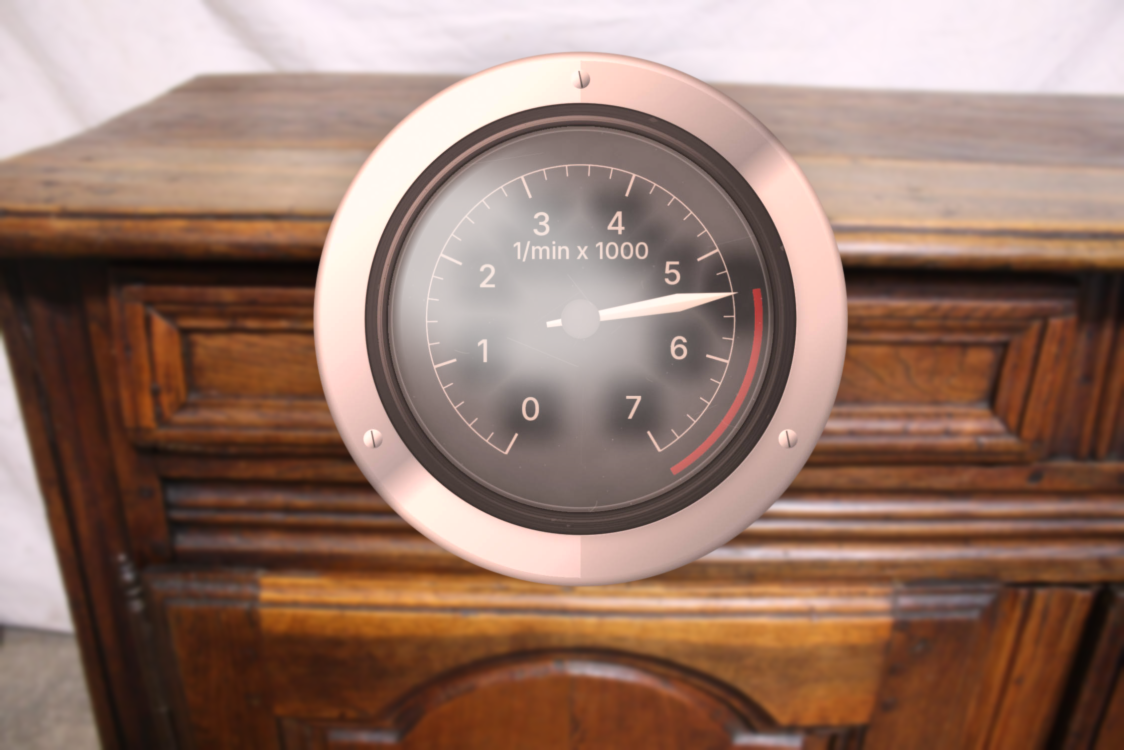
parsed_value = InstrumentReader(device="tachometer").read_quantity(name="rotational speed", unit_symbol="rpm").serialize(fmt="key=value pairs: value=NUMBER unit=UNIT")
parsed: value=5400 unit=rpm
